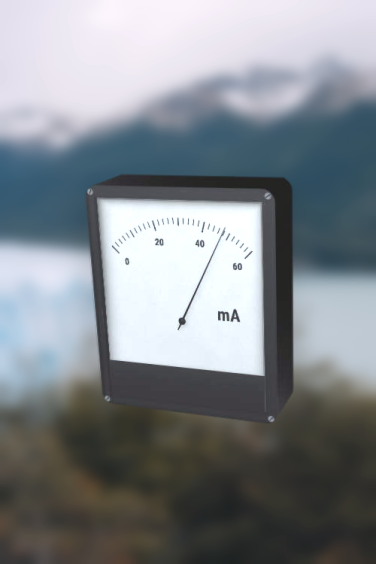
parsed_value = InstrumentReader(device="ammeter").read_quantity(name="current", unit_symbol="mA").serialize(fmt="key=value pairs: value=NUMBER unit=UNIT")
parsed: value=48 unit=mA
